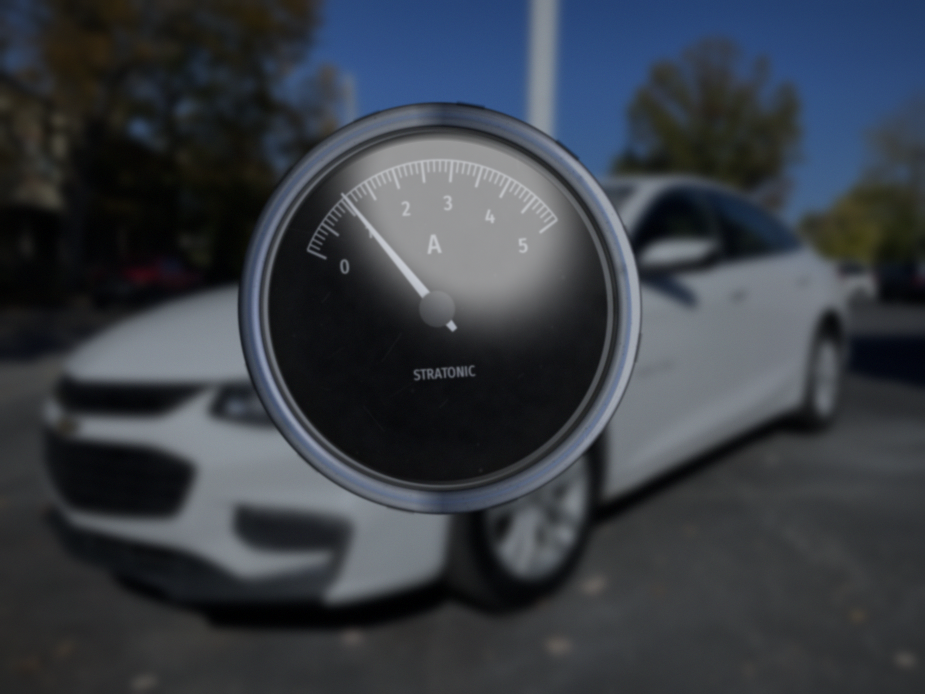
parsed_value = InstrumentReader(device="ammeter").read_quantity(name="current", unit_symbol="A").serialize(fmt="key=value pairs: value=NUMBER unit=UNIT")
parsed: value=1.1 unit=A
